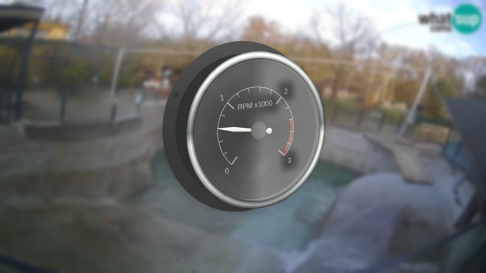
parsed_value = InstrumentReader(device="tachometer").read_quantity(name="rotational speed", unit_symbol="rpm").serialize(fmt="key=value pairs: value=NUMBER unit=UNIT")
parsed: value=600 unit=rpm
